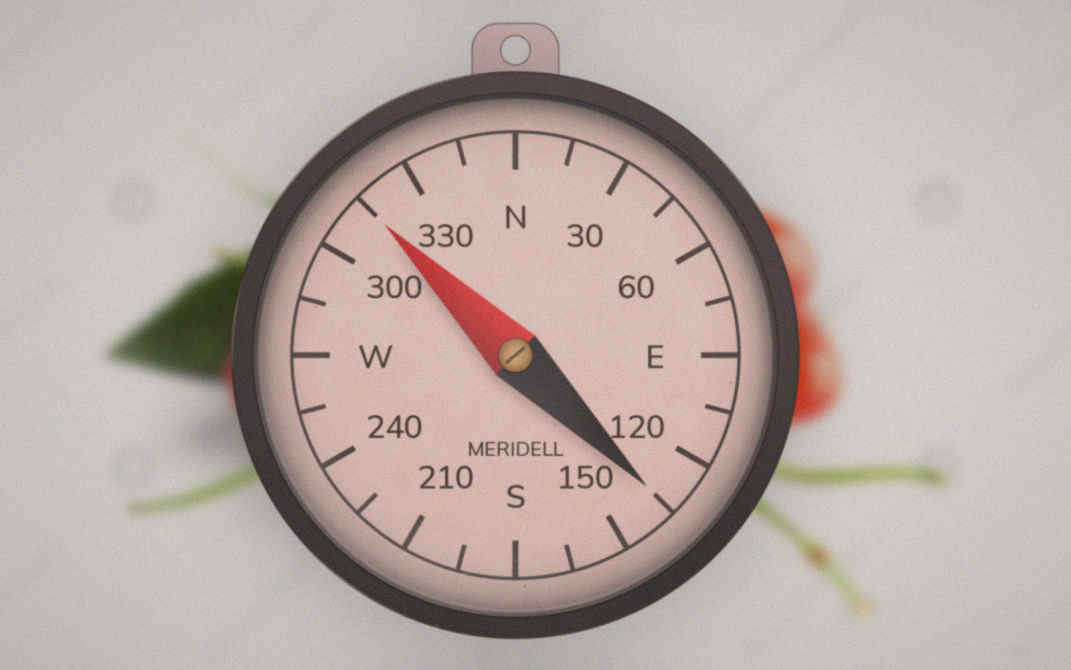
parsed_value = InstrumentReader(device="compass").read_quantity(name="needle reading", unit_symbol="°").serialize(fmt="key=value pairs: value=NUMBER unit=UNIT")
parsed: value=315 unit=°
